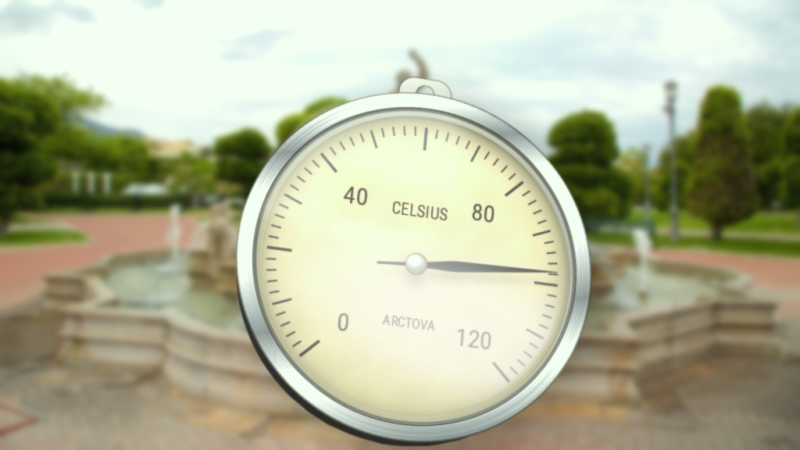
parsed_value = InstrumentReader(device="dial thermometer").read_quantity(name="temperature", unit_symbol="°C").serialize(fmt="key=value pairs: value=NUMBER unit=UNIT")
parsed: value=98 unit=°C
